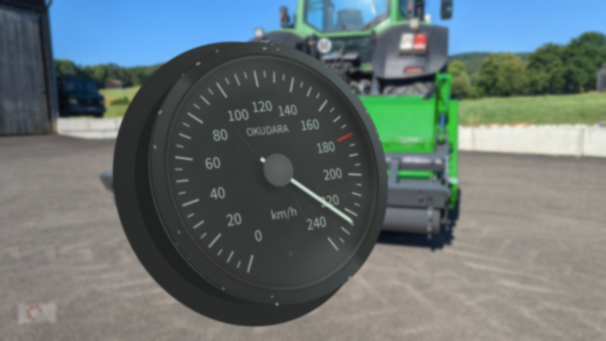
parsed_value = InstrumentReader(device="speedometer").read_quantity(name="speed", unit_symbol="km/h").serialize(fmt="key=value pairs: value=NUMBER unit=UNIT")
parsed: value=225 unit=km/h
